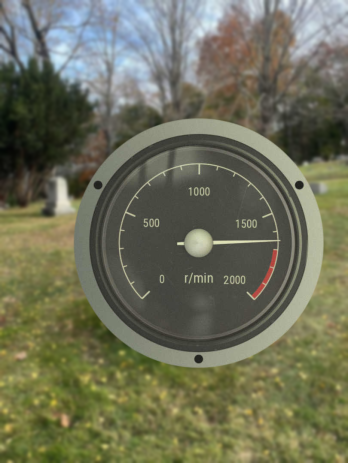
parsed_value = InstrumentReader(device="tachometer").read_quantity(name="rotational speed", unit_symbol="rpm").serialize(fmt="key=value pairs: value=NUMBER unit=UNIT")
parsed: value=1650 unit=rpm
